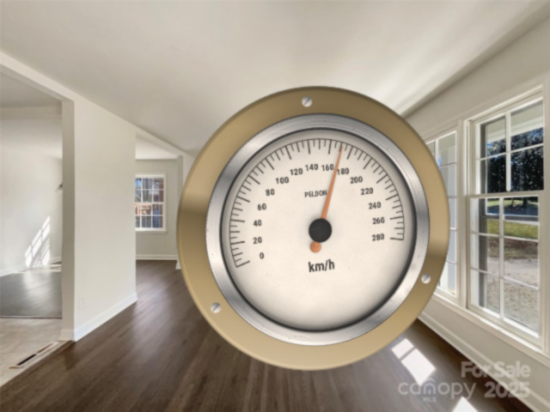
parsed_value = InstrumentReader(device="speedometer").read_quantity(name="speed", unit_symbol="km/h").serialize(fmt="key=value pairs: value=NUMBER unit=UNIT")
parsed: value=170 unit=km/h
